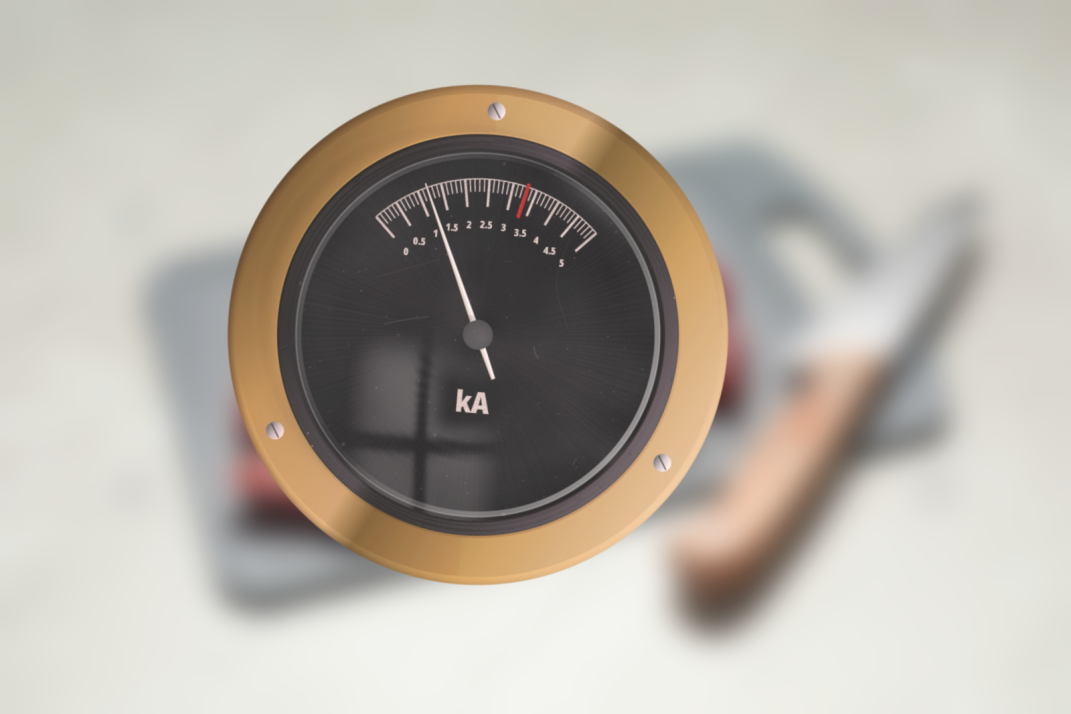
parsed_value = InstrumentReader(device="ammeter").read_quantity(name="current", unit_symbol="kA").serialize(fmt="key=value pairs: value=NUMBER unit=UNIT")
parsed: value=1.2 unit=kA
